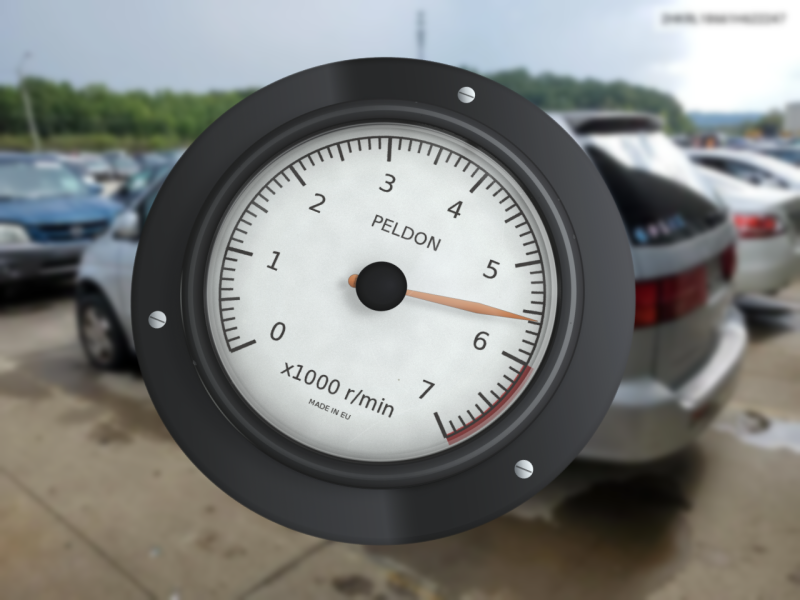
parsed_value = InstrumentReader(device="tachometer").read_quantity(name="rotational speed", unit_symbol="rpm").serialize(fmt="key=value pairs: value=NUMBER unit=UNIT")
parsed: value=5600 unit=rpm
